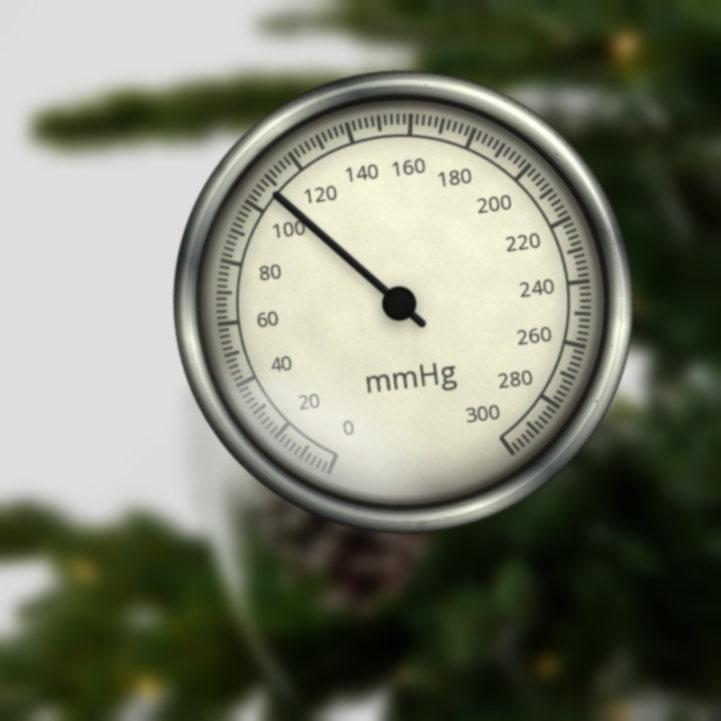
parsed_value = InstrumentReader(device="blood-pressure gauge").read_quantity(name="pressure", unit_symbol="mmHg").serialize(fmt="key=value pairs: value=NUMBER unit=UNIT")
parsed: value=108 unit=mmHg
